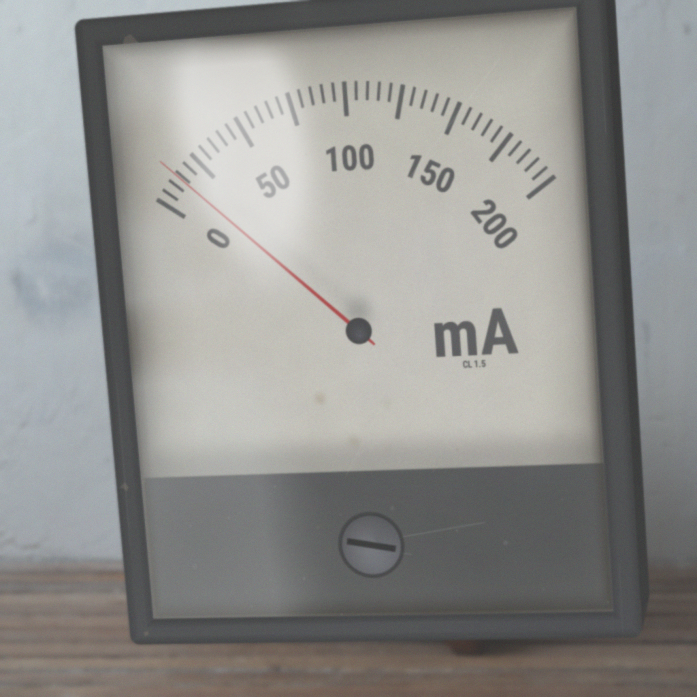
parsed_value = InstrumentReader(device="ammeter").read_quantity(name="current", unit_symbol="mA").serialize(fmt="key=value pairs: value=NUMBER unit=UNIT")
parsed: value=15 unit=mA
